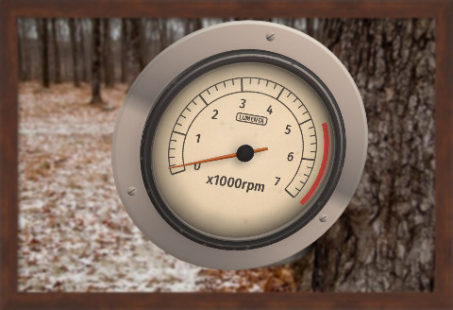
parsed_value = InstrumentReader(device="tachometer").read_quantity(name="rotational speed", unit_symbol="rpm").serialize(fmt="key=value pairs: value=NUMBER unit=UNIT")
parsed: value=200 unit=rpm
